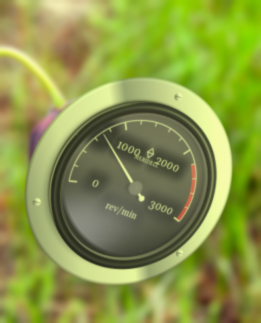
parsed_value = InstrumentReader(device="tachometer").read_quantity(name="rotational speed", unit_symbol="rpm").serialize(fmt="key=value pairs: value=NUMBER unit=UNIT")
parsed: value=700 unit=rpm
